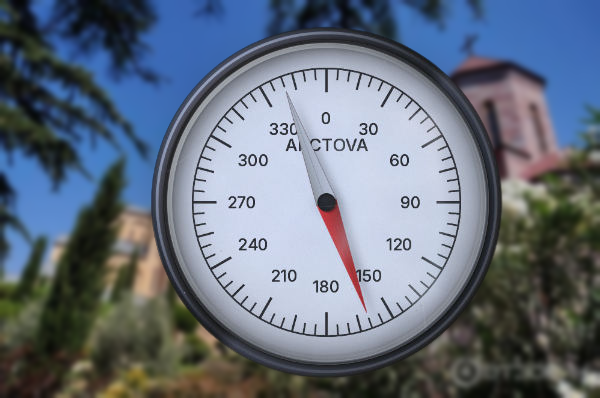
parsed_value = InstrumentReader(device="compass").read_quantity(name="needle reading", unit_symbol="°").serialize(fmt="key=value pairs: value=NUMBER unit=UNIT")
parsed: value=160 unit=°
